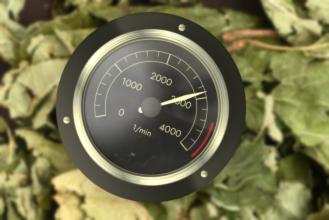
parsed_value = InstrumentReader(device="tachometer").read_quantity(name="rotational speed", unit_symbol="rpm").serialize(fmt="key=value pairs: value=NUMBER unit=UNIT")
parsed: value=2900 unit=rpm
